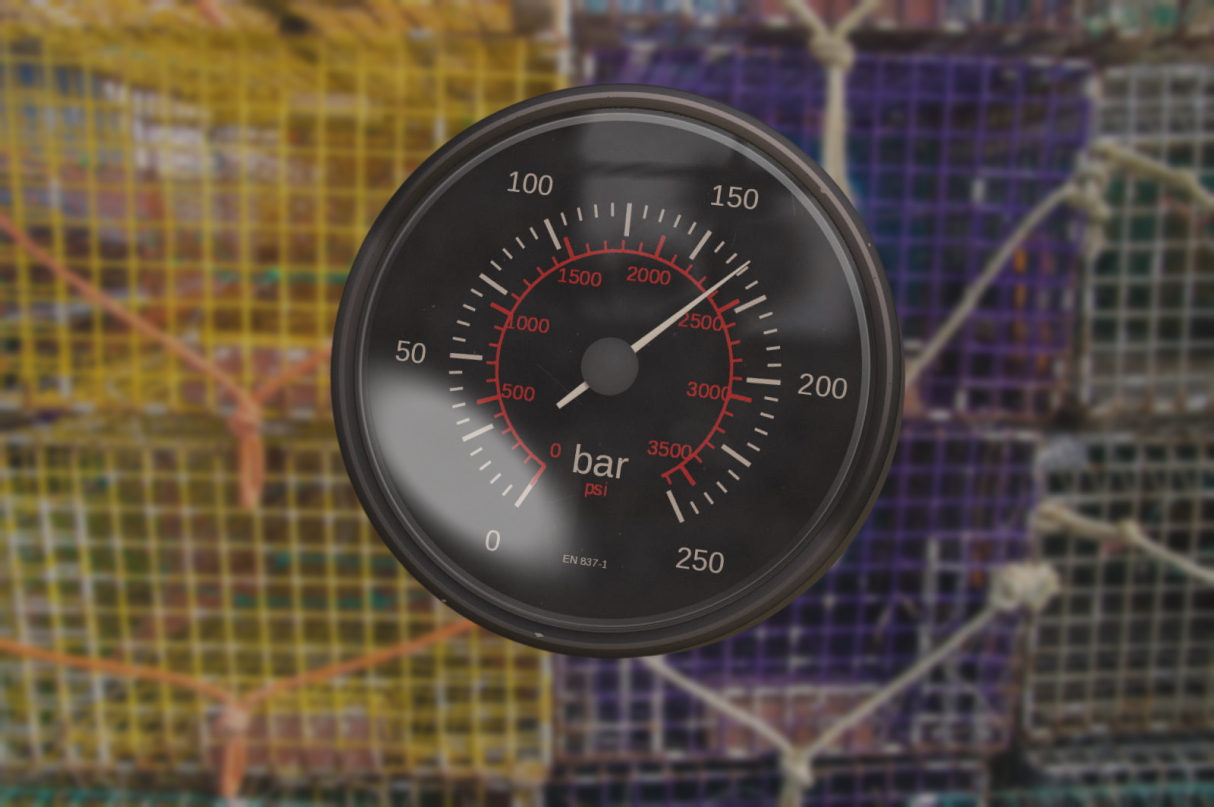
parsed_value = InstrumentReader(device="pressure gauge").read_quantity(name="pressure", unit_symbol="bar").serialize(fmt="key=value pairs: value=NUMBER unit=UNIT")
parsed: value=165 unit=bar
